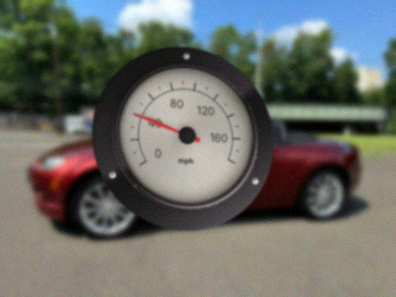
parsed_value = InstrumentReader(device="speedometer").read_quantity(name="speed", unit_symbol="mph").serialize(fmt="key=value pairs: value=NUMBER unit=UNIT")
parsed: value=40 unit=mph
